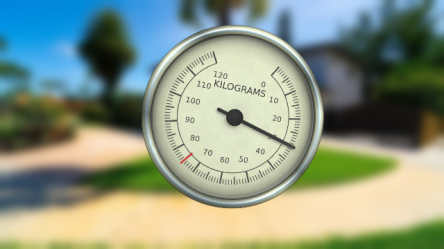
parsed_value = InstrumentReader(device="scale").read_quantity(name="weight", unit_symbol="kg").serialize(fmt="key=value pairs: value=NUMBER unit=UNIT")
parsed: value=30 unit=kg
